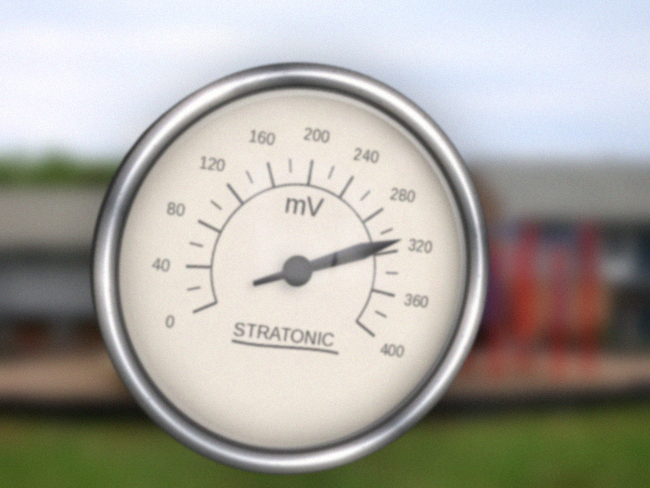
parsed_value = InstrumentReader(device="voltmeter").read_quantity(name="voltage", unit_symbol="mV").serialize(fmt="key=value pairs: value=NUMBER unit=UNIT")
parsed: value=310 unit=mV
